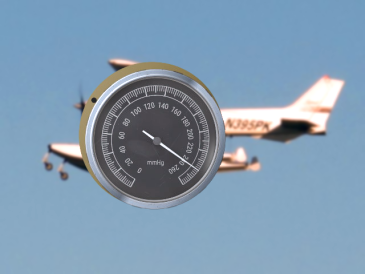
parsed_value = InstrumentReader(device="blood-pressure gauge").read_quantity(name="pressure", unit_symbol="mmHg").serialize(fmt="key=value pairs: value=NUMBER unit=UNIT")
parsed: value=240 unit=mmHg
